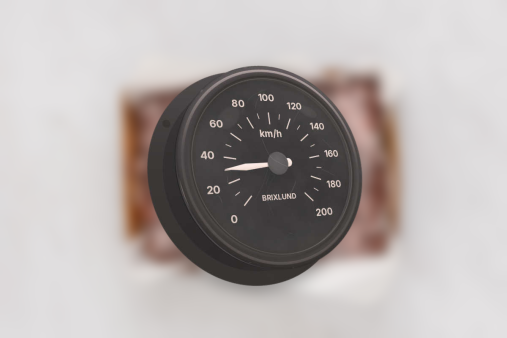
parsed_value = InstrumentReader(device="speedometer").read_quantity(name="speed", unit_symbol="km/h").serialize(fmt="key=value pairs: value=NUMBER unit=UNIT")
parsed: value=30 unit=km/h
